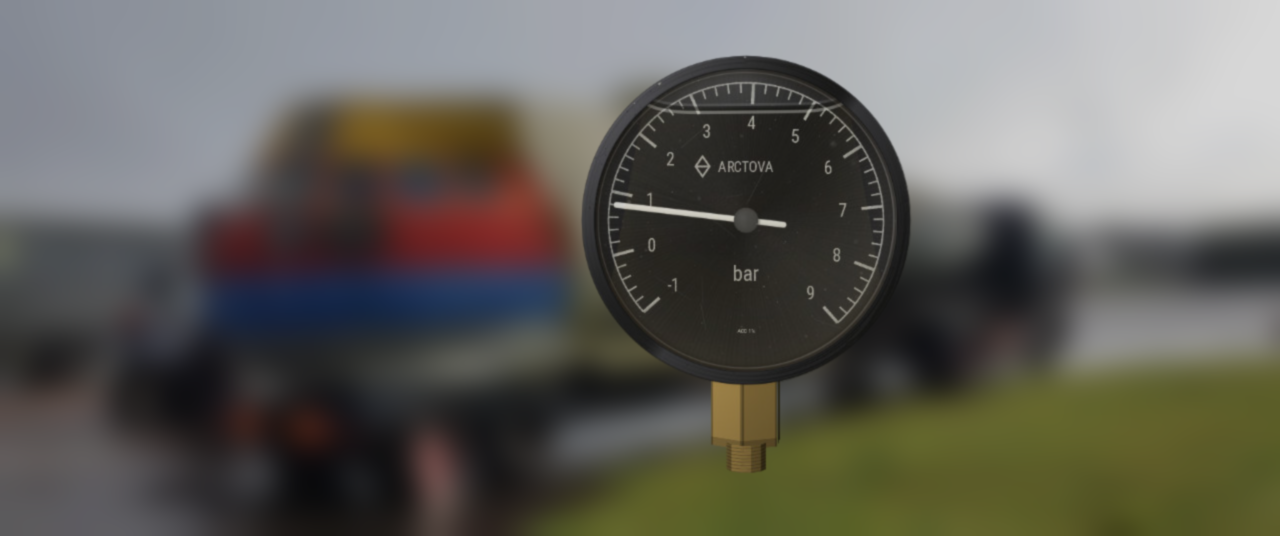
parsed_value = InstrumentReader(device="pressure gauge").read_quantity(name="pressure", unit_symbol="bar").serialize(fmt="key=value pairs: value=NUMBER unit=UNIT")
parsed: value=0.8 unit=bar
